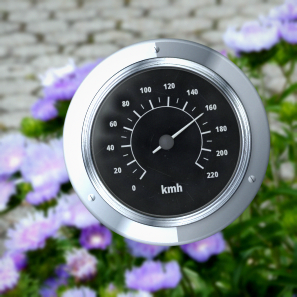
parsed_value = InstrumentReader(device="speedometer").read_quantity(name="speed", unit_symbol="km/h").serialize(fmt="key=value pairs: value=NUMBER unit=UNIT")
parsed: value=160 unit=km/h
